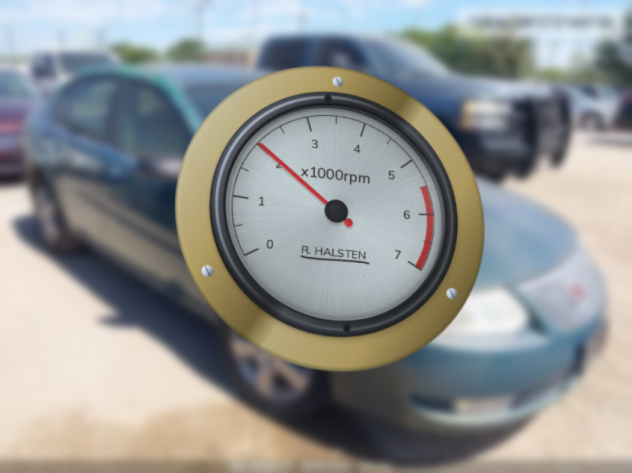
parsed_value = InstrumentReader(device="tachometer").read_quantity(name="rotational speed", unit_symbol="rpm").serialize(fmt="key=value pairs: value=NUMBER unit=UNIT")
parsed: value=2000 unit=rpm
